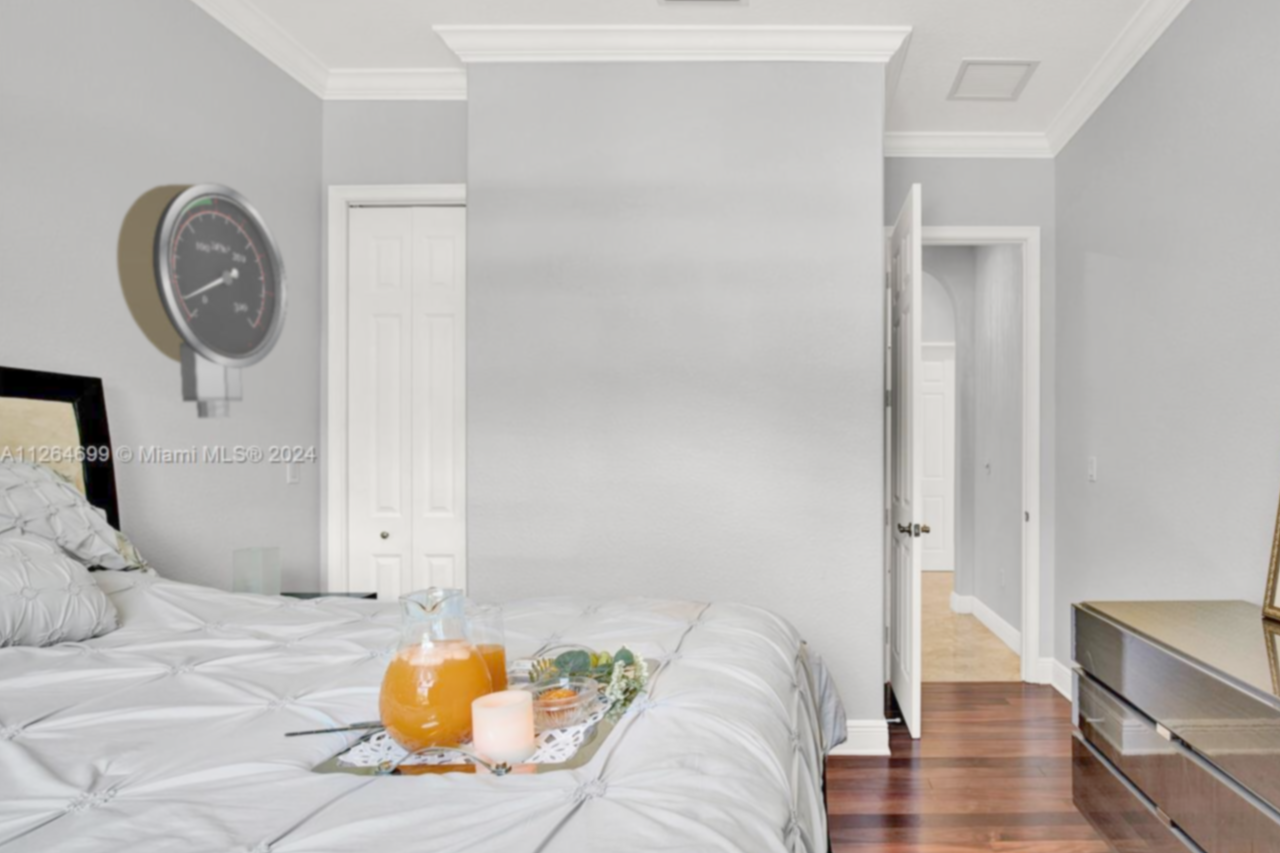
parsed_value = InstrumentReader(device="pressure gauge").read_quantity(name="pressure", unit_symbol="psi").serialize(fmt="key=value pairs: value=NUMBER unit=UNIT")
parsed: value=20 unit=psi
